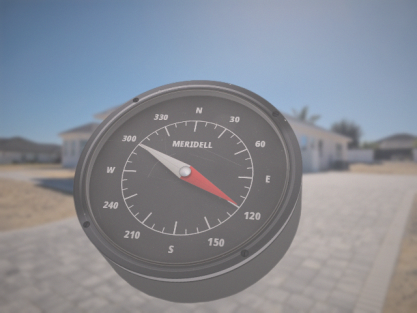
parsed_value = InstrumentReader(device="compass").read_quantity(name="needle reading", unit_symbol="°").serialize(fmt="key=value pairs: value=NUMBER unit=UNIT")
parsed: value=120 unit=°
